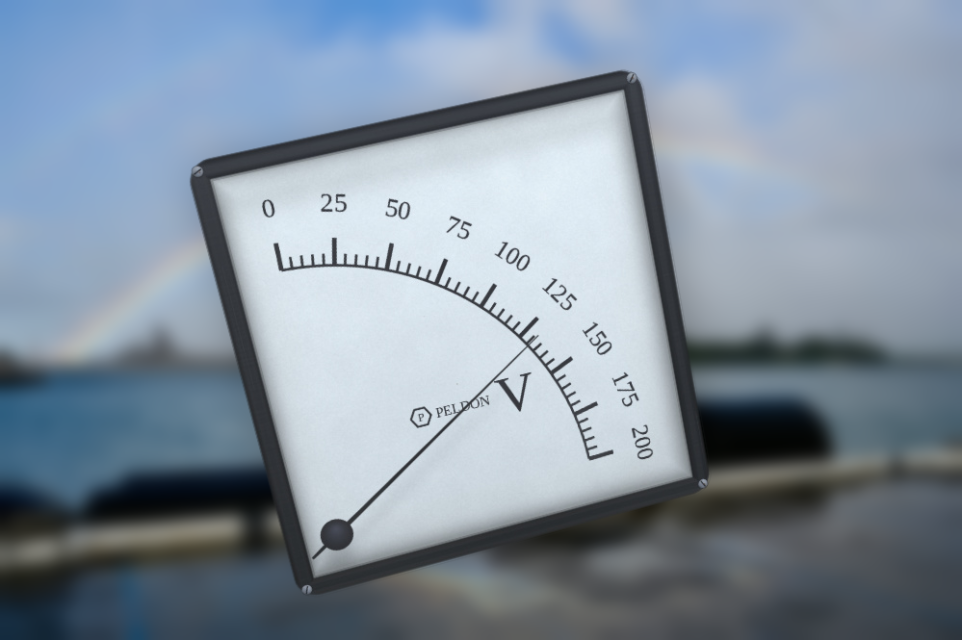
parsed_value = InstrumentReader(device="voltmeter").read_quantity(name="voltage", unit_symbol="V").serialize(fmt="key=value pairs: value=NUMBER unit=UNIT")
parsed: value=130 unit=V
